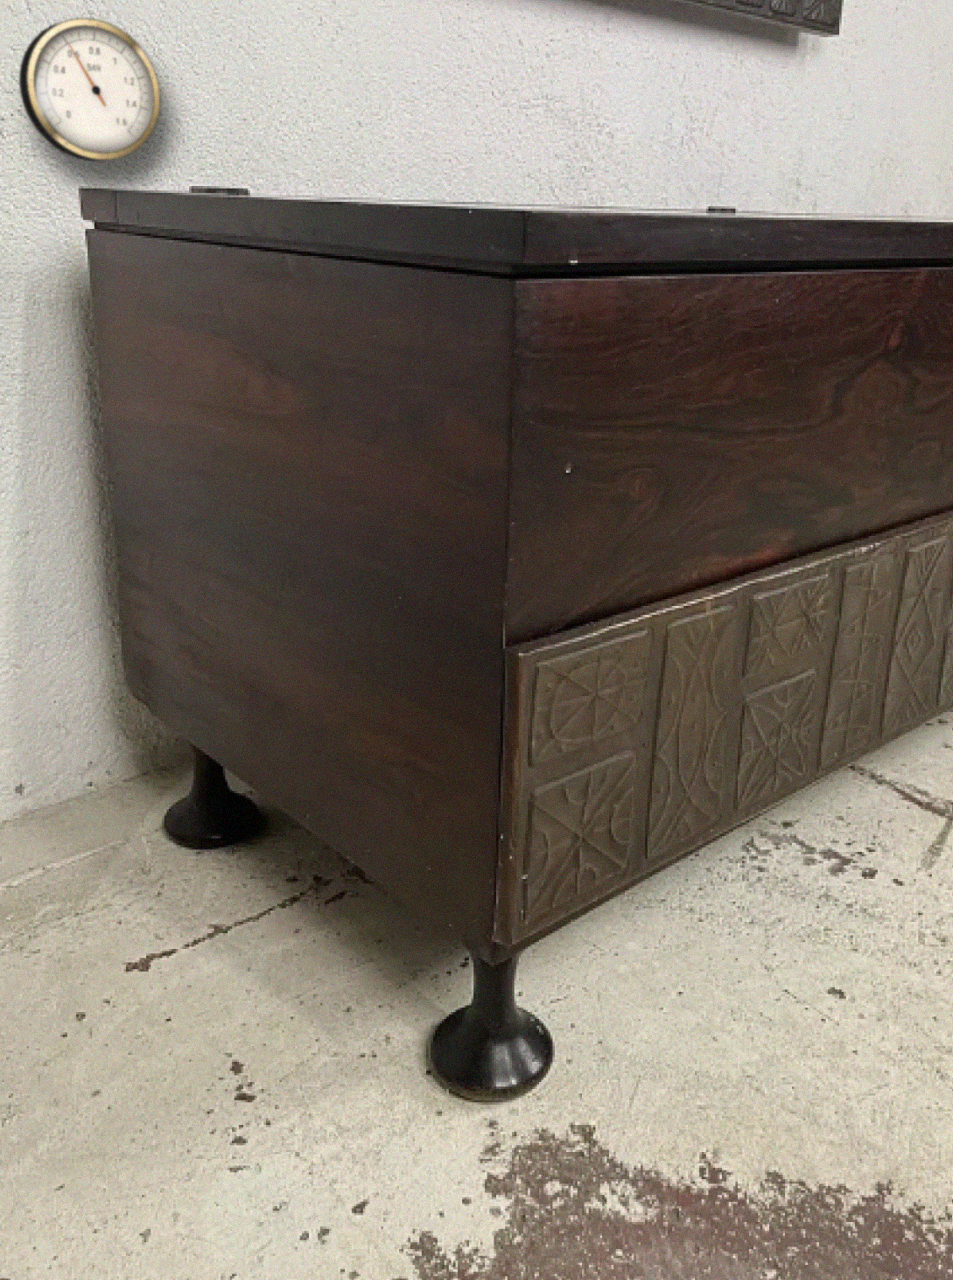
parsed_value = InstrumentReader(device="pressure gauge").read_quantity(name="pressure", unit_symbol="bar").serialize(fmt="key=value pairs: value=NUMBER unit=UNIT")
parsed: value=0.6 unit=bar
